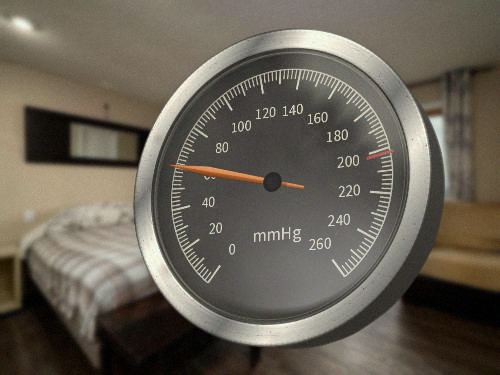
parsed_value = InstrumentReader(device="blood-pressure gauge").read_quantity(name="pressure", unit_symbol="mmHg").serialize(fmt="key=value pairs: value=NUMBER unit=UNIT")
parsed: value=60 unit=mmHg
